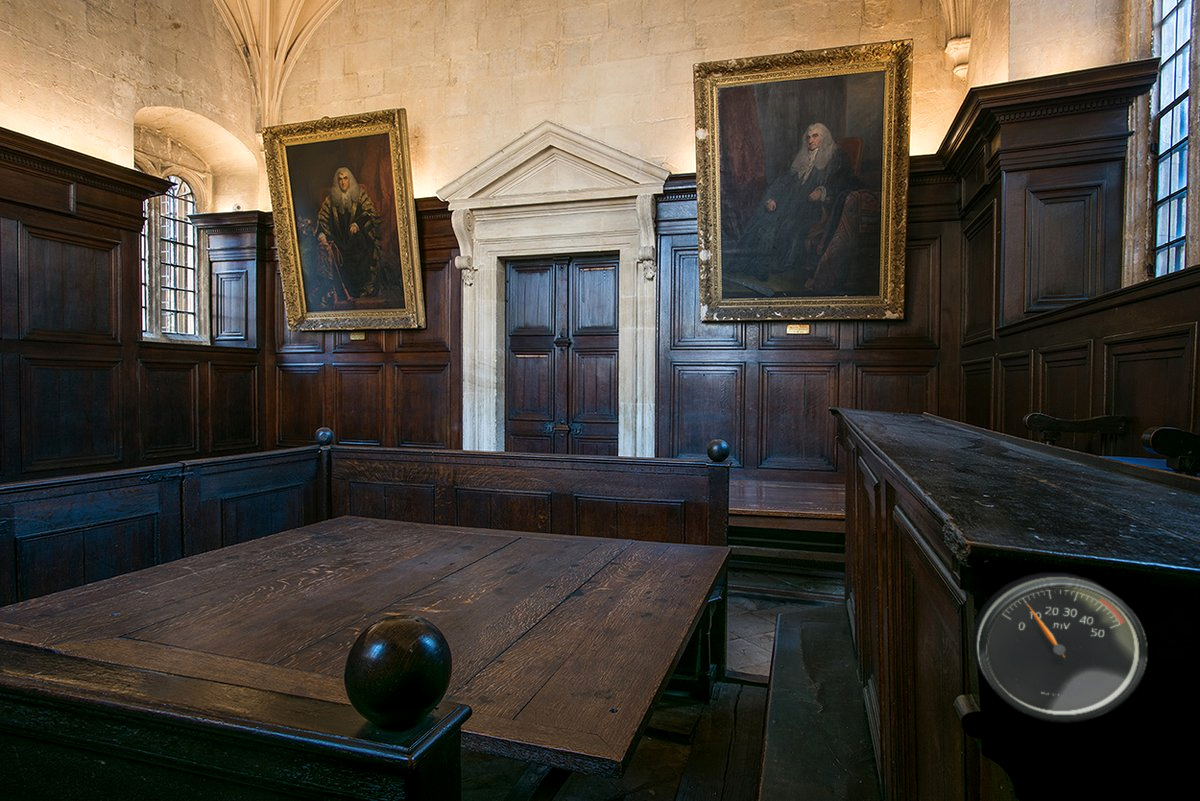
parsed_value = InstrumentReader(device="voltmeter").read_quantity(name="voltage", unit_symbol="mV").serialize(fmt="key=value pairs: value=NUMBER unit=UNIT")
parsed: value=10 unit=mV
